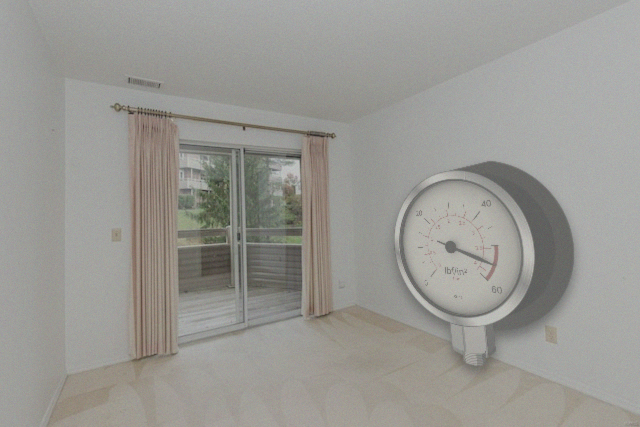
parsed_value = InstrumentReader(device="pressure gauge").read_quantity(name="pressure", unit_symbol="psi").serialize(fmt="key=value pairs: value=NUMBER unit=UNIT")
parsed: value=55 unit=psi
